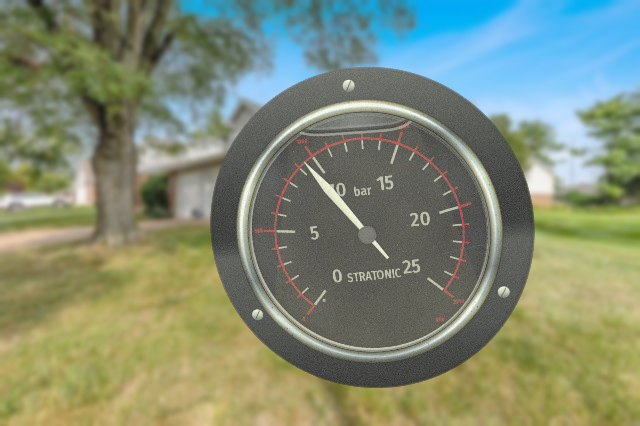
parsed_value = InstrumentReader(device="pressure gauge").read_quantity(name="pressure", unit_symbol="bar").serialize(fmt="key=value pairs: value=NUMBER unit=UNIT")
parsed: value=9.5 unit=bar
